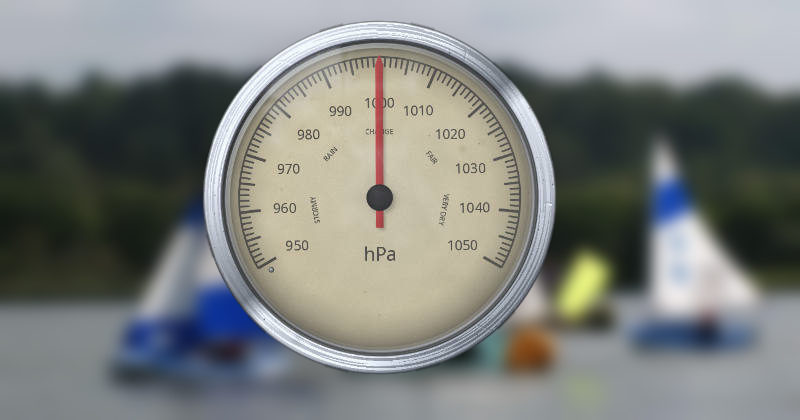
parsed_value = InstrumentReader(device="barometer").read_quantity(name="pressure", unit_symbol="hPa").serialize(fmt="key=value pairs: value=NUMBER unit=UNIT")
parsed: value=1000 unit=hPa
